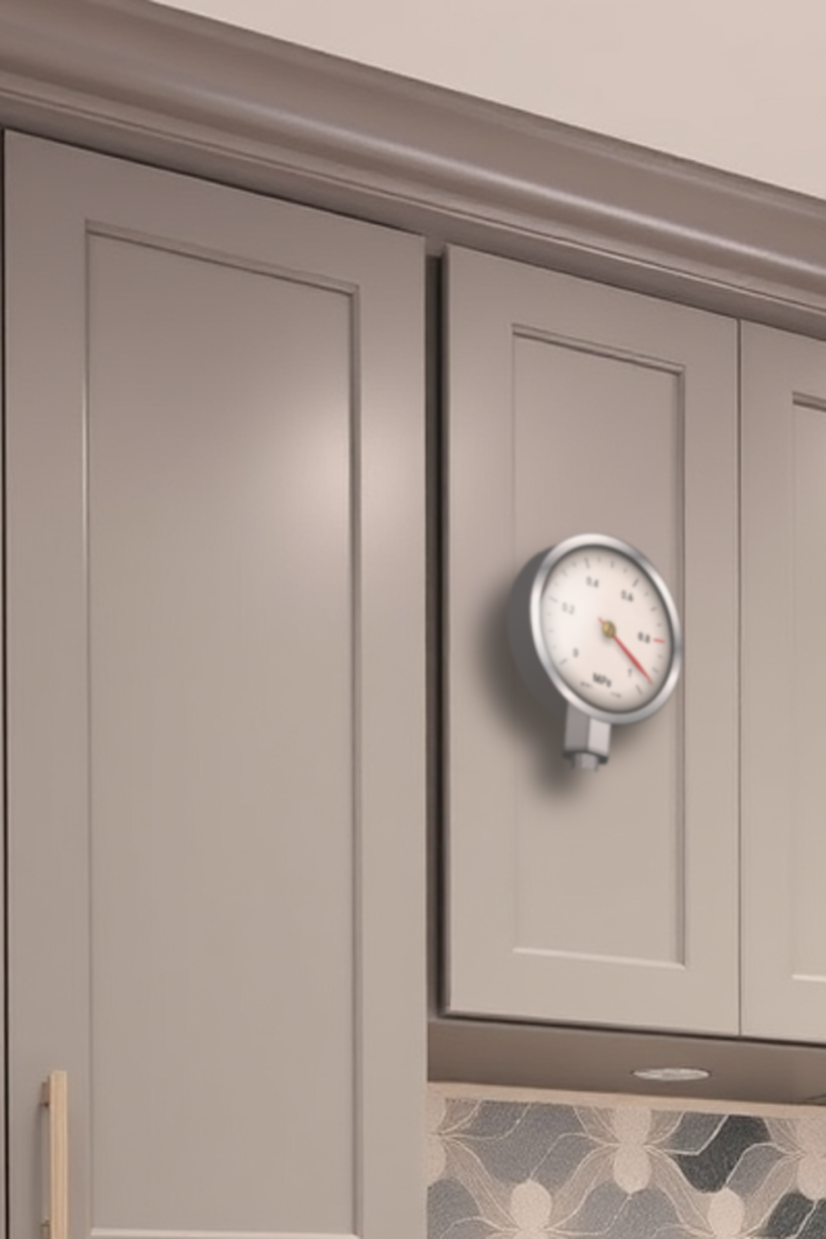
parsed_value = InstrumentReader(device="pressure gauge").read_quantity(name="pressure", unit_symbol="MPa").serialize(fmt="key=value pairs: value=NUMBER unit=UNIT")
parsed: value=0.95 unit=MPa
